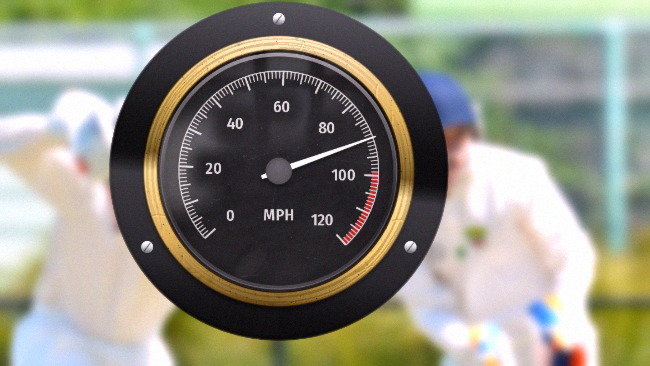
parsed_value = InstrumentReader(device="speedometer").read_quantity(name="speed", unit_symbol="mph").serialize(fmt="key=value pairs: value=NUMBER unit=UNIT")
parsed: value=90 unit=mph
